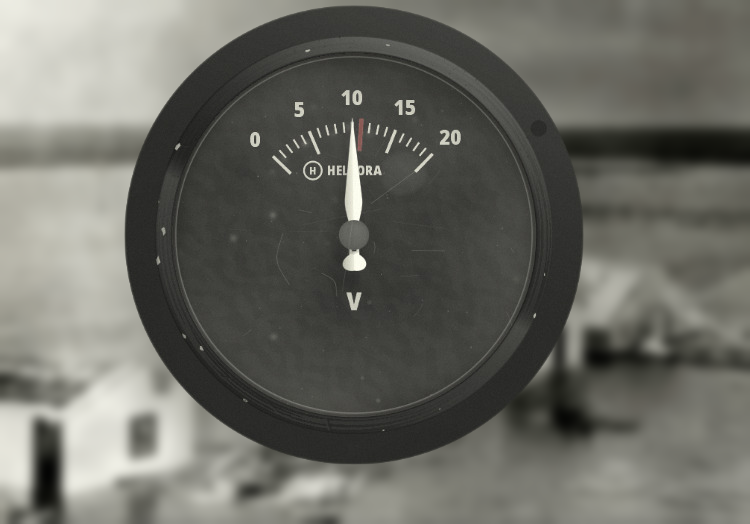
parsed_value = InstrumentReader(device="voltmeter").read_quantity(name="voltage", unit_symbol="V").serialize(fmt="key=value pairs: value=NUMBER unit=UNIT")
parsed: value=10 unit=V
